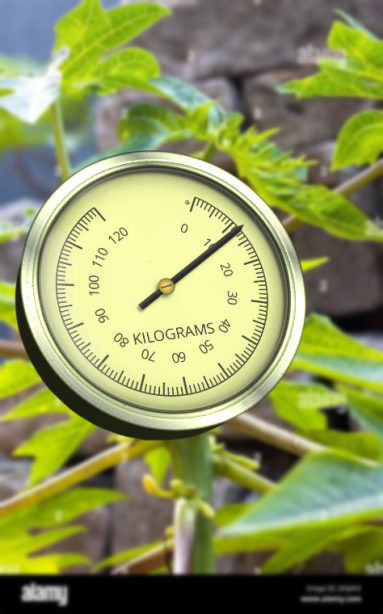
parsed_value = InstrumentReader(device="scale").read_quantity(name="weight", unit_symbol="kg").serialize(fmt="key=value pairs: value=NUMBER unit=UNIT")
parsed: value=12 unit=kg
